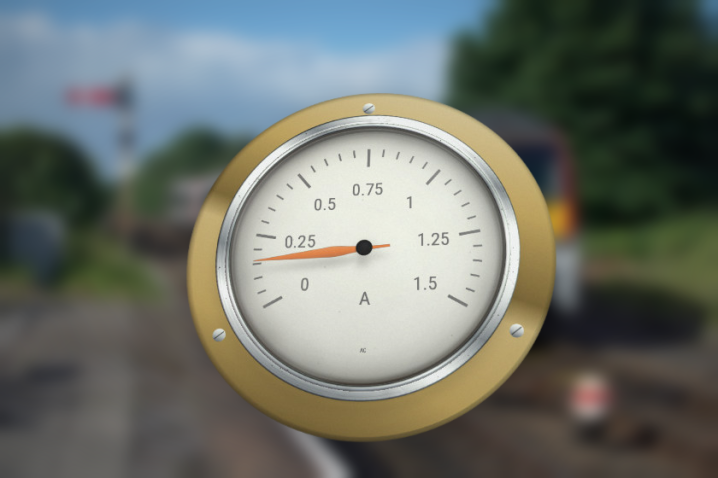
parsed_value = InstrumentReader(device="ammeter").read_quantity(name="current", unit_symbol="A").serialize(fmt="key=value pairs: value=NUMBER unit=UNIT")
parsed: value=0.15 unit=A
